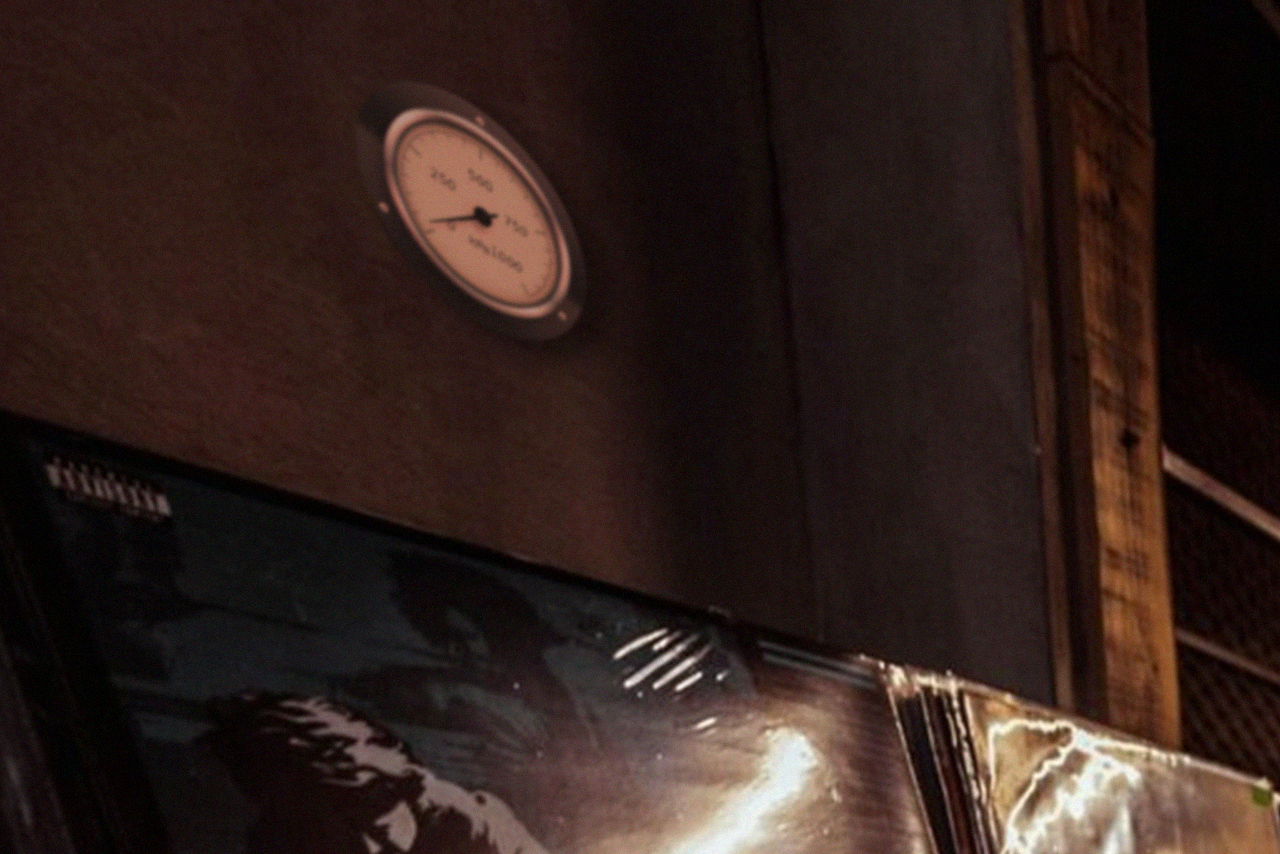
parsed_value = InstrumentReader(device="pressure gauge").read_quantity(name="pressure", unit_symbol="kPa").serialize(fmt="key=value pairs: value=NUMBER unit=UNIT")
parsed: value=25 unit=kPa
